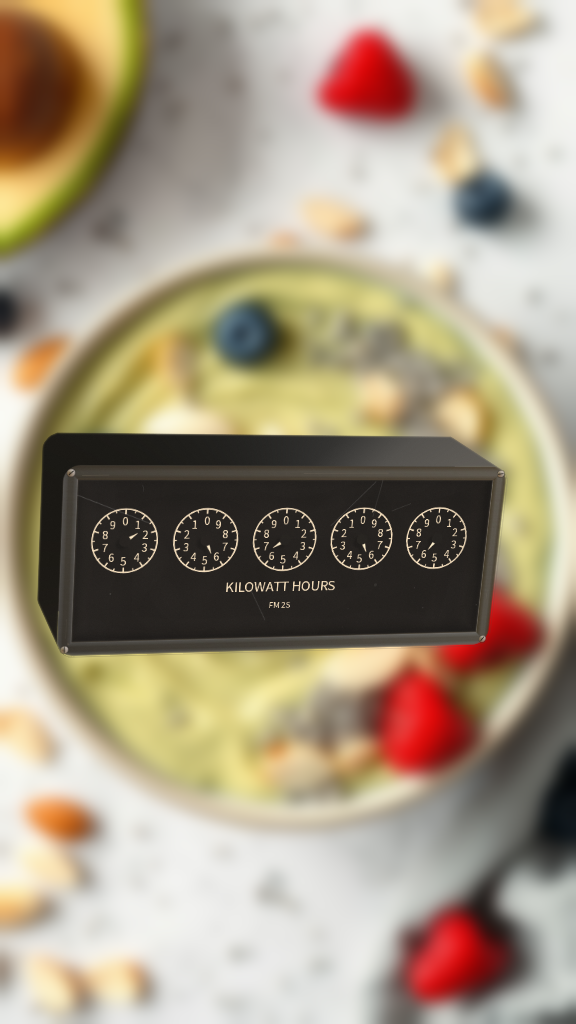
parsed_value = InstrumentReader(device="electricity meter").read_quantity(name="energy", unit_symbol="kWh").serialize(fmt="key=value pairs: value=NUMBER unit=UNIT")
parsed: value=15656 unit=kWh
